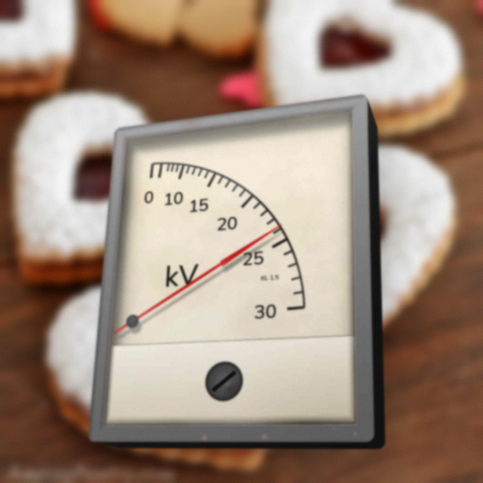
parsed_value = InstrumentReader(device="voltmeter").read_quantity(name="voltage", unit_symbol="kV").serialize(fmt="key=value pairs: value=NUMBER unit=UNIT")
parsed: value=24 unit=kV
